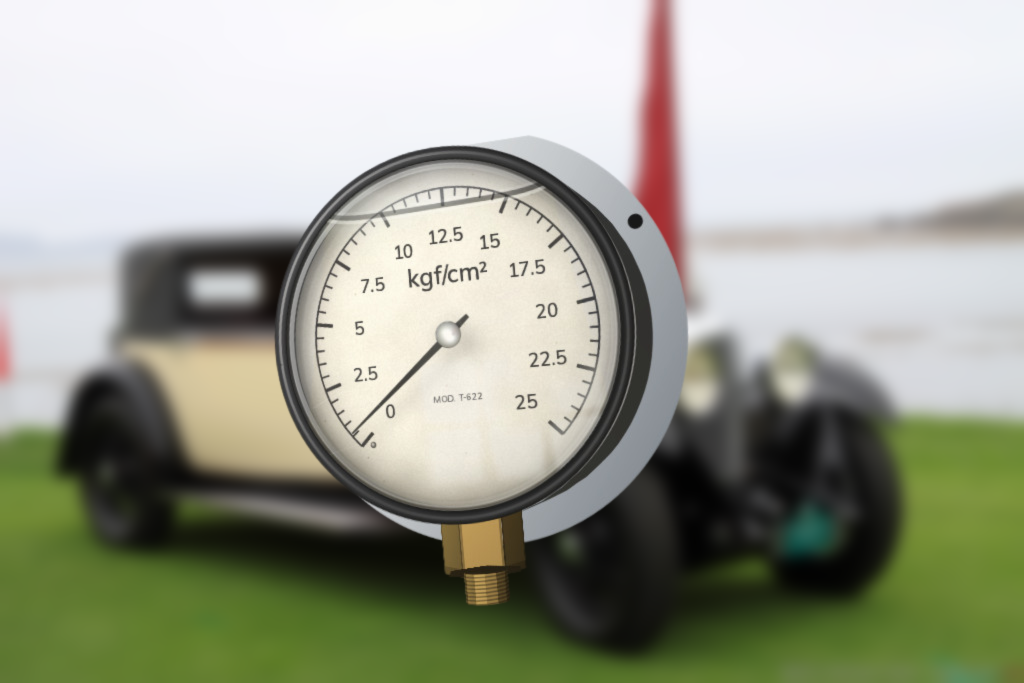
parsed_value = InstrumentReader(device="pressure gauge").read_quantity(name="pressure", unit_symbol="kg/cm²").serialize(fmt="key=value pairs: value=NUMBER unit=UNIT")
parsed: value=0.5 unit=kg/cm²
